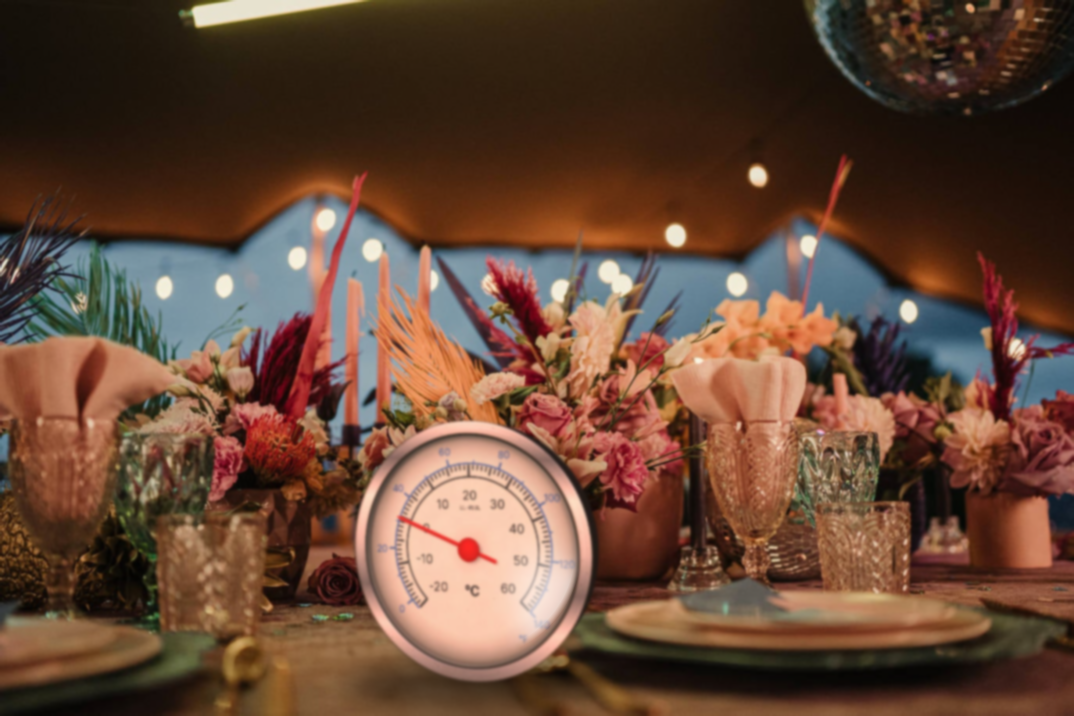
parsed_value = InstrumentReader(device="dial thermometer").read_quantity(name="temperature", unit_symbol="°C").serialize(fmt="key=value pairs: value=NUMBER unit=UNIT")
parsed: value=0 unit=°C
